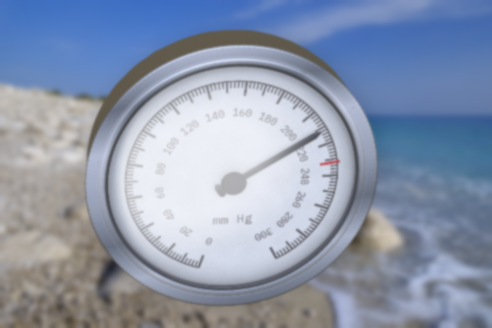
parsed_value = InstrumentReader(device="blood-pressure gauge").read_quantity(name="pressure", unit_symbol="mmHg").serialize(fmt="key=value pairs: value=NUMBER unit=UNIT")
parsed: value=210 unit=mmHg
